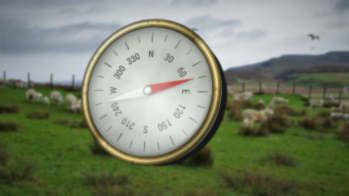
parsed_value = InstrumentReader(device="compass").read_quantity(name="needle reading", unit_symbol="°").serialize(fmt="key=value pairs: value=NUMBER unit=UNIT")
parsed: value=75 unit=°
